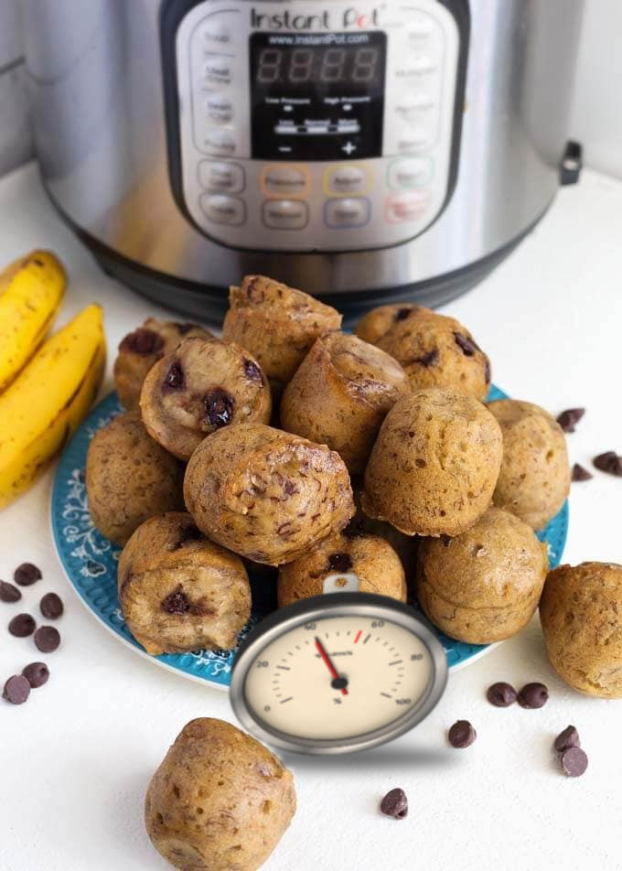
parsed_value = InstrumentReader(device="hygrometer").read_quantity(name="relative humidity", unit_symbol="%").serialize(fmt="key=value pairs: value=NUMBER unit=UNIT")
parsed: value=40 unit=%
